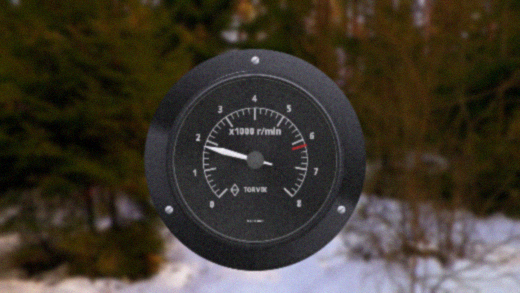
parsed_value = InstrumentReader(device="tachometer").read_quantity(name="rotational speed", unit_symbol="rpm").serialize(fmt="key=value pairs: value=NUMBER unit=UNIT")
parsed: value=1800 unit=rpm
